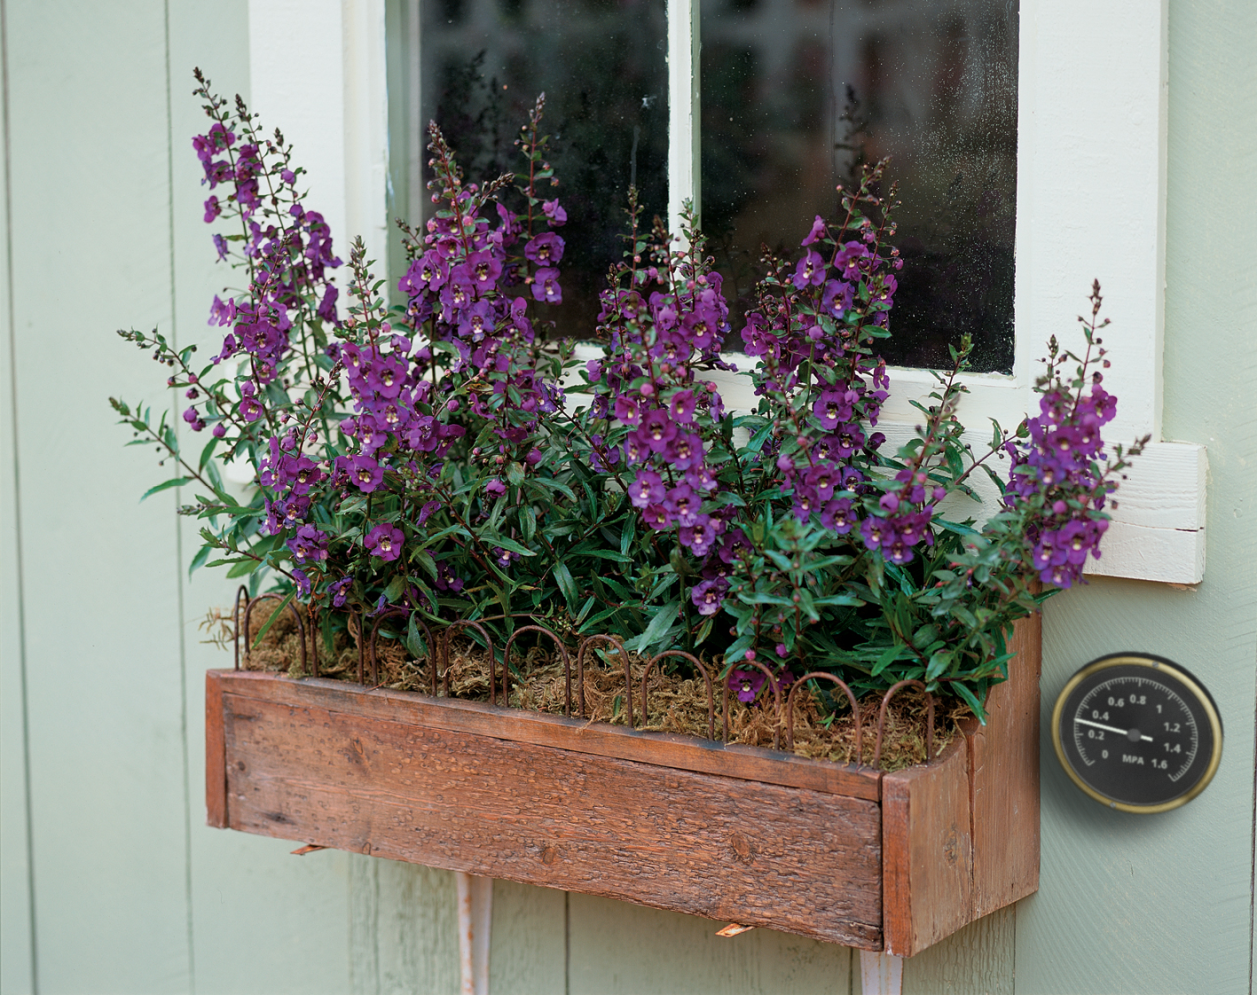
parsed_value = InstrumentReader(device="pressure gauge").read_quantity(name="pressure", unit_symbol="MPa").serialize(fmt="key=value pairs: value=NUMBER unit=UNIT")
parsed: value=0.3 unit=MPa
